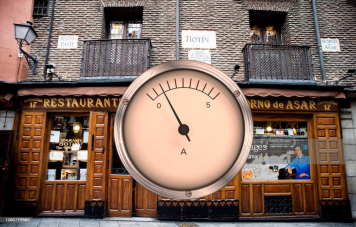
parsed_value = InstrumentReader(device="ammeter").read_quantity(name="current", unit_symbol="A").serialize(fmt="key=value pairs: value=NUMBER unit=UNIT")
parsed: value=1 unit=A
